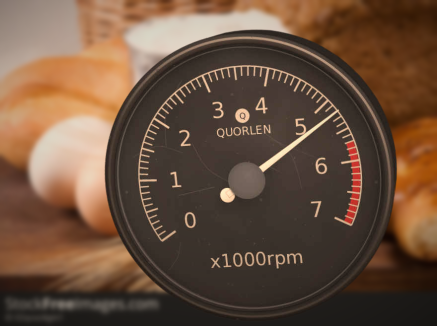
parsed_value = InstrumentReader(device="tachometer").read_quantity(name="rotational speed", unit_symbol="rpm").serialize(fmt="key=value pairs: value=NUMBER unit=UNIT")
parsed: value=5200 unit=rpm
